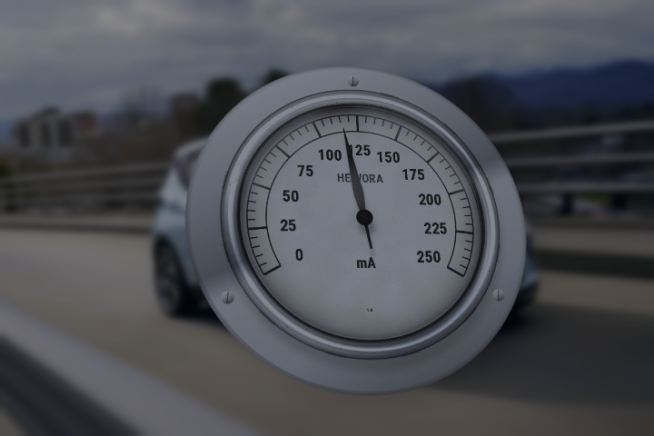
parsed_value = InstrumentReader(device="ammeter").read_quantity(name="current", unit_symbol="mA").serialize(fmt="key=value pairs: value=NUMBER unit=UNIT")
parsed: value=115 unit=mA
